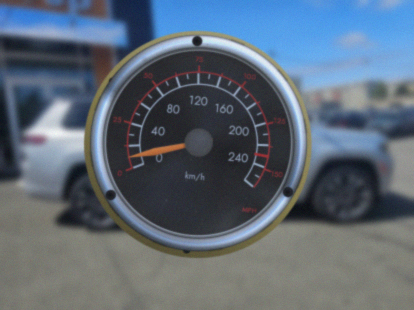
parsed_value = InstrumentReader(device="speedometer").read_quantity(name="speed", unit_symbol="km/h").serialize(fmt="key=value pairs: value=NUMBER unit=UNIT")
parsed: value=10 unit=km/h
